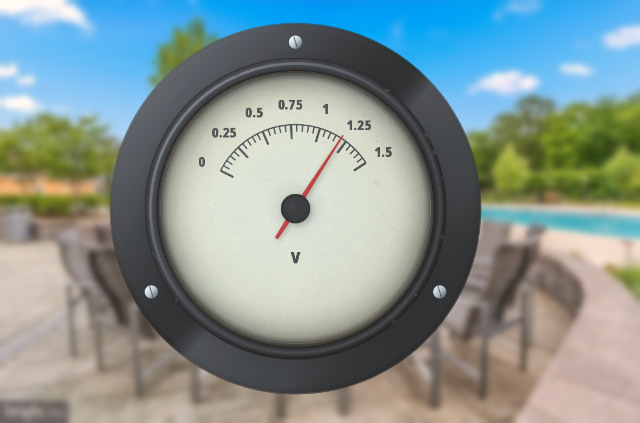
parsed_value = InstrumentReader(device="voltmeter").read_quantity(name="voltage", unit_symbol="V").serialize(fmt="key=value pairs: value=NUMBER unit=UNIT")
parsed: value=1.2 unit=V
